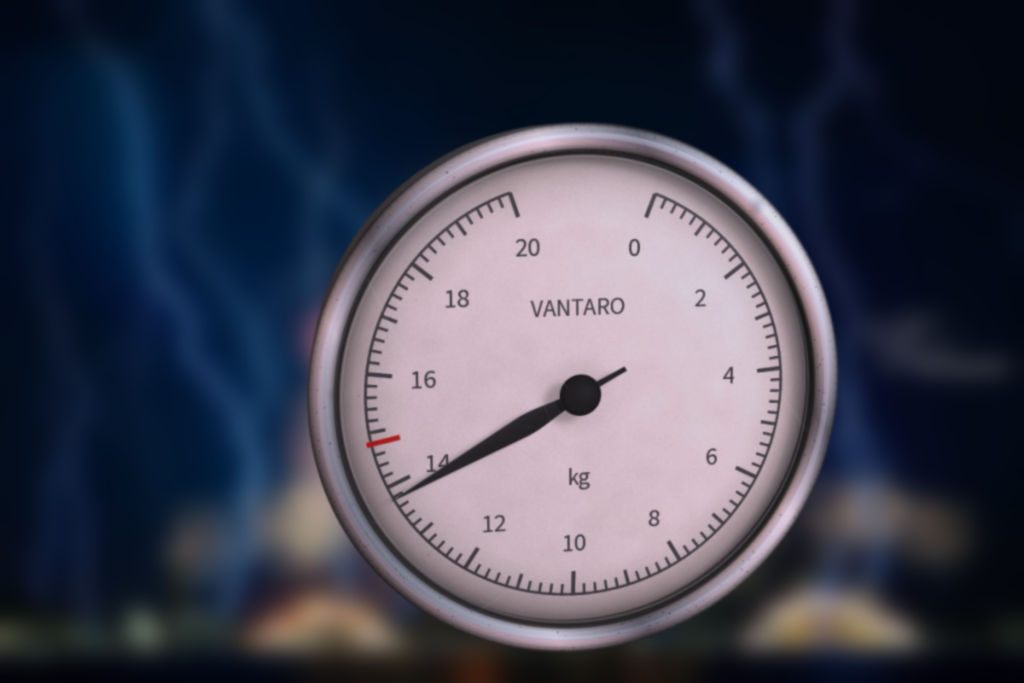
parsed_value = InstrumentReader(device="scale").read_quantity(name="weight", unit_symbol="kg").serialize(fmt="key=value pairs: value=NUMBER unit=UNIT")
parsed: value=13.8 unit=kg
